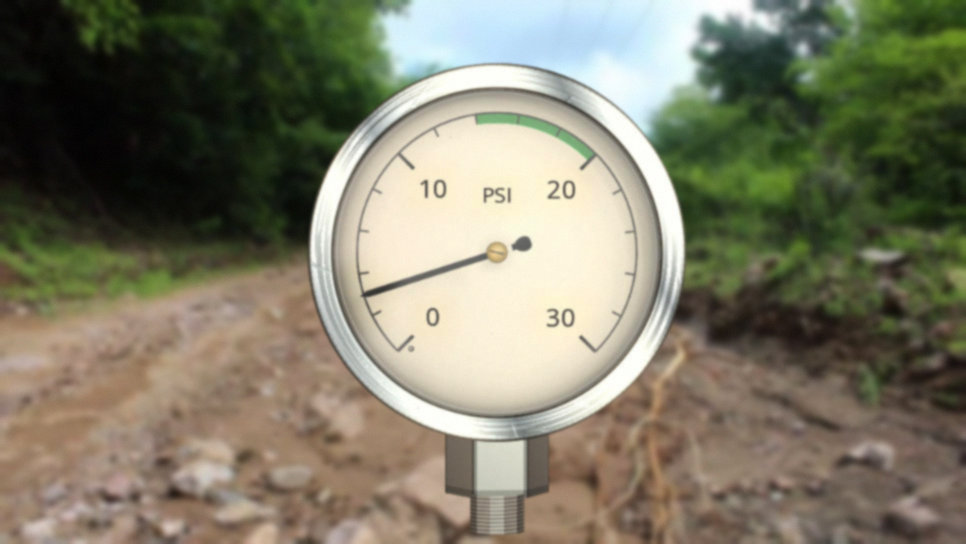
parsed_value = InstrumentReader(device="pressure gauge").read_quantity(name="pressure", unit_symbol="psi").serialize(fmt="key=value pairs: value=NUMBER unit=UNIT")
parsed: value=3 unit=psi
